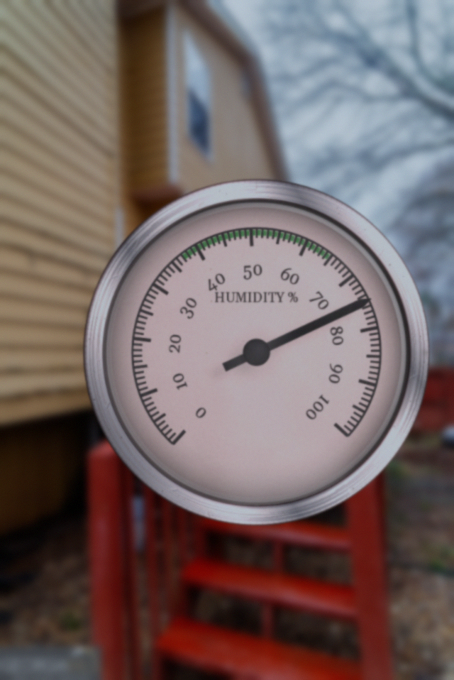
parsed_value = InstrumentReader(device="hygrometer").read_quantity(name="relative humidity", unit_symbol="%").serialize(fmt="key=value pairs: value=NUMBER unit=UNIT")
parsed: value=75 unit=%
